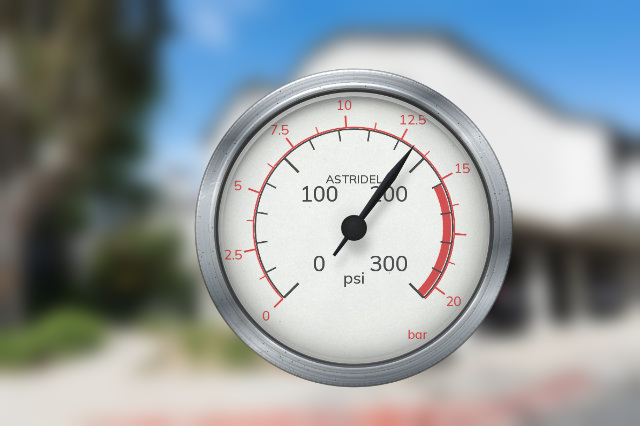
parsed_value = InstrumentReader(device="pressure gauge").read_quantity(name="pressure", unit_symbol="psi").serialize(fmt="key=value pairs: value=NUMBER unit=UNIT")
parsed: value=190 unit=psi
